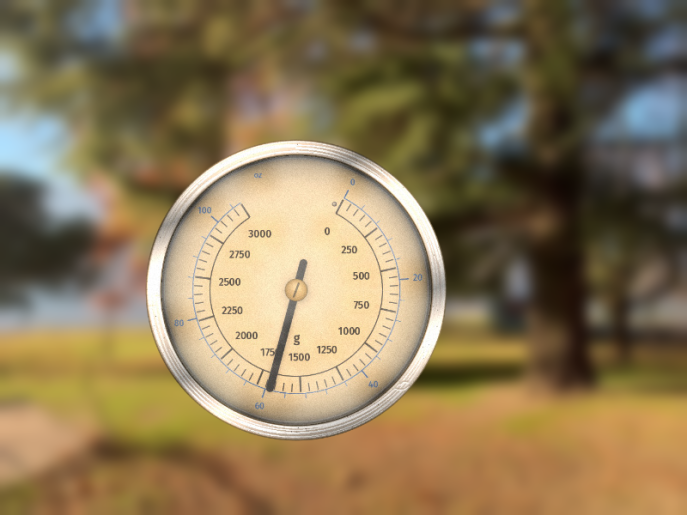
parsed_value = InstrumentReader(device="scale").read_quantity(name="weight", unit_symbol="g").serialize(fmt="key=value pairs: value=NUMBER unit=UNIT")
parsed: value=1675 unit=g
